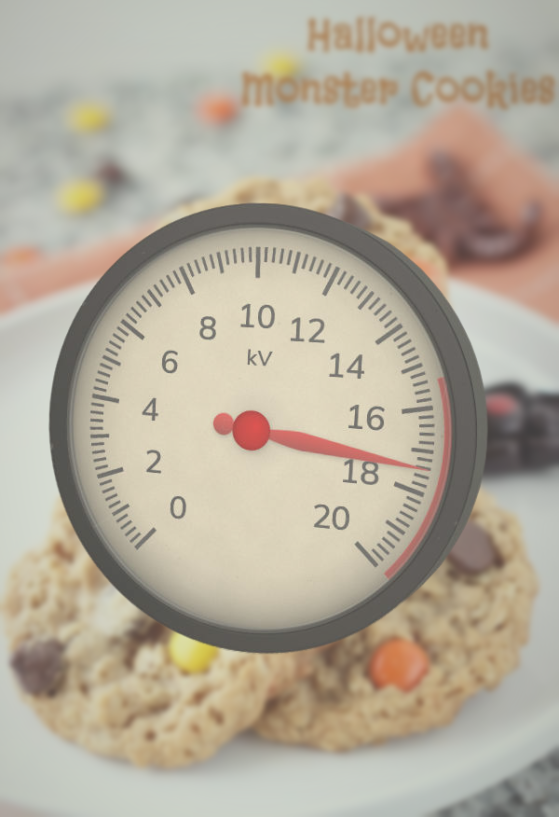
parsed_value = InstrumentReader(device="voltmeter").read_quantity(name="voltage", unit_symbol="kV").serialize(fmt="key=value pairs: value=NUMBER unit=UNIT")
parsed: value=17.4 unit=kV
